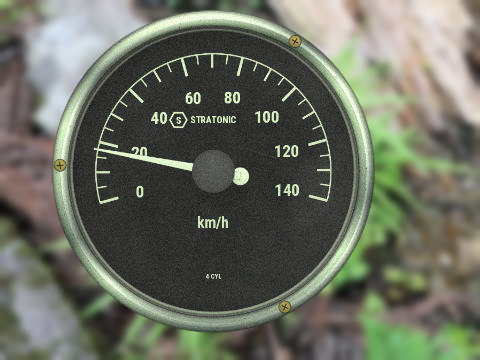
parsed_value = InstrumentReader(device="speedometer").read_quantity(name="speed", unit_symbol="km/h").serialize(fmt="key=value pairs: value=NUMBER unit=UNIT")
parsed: value=17.5 unit=km/h
